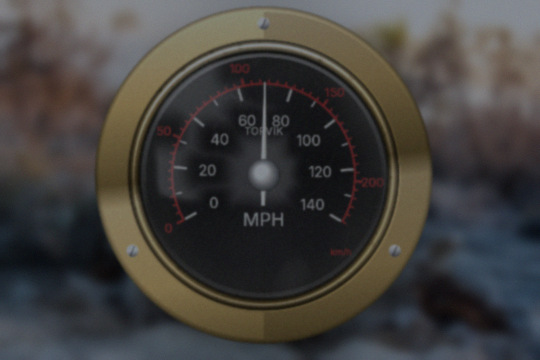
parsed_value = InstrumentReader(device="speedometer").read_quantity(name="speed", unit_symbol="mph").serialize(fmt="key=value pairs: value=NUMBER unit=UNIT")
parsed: value=70 unit=mph
